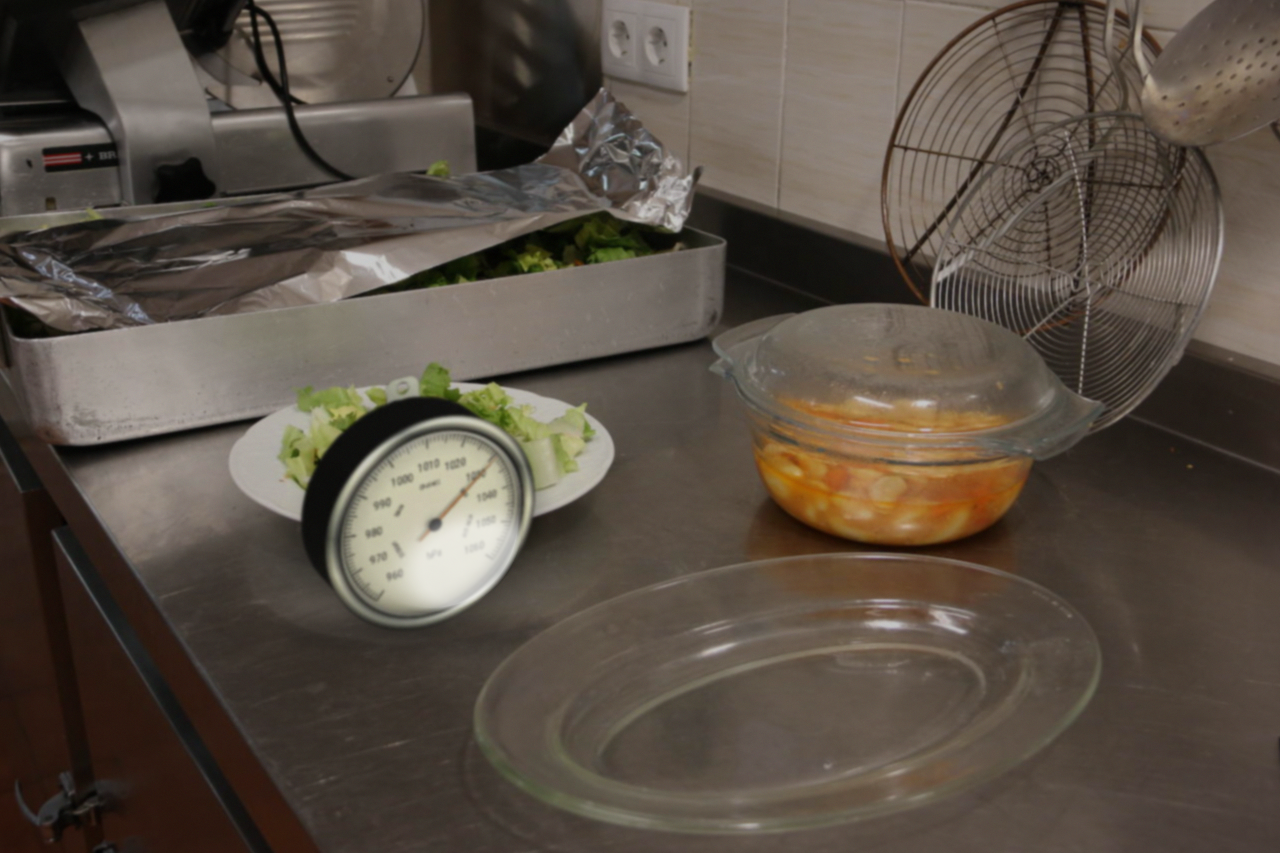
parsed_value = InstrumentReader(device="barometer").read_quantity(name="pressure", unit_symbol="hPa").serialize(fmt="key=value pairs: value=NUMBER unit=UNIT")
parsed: value=1030 unit=hPa
